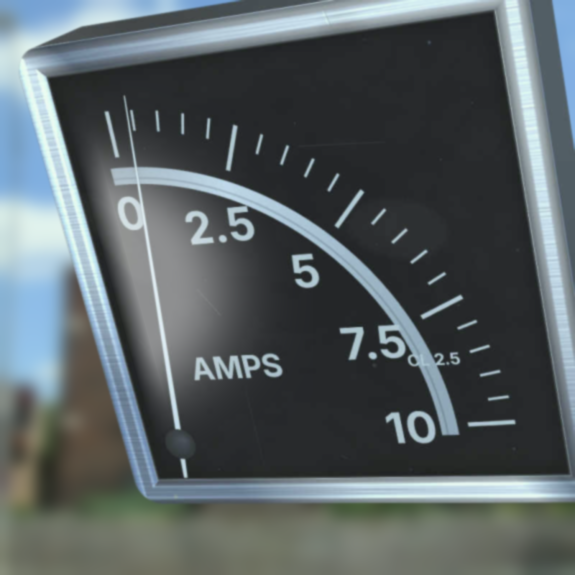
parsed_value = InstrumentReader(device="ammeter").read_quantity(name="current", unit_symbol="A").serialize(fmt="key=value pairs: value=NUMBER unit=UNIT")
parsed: value=0.5 unit=A
